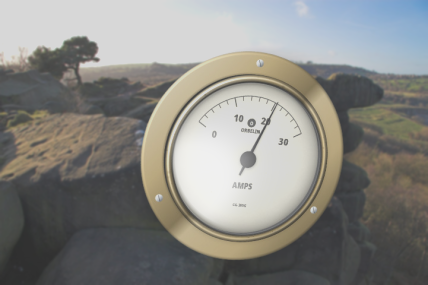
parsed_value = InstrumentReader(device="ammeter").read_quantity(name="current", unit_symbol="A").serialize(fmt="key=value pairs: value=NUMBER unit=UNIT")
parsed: value=20 unit=A
